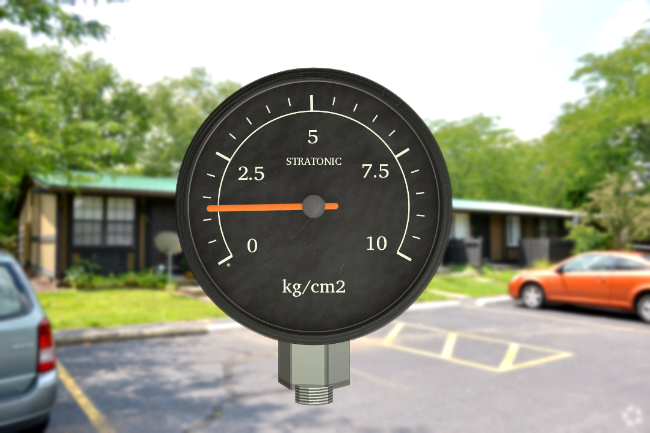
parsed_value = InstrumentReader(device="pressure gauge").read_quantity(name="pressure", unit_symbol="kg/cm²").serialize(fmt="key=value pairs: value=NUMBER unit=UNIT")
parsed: value=1.25 unit=kg/cm²
